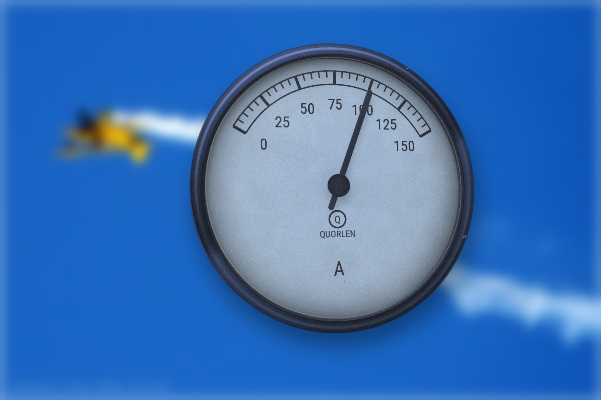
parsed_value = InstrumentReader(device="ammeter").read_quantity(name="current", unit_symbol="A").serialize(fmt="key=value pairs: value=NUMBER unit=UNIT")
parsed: value=100 unit=A
